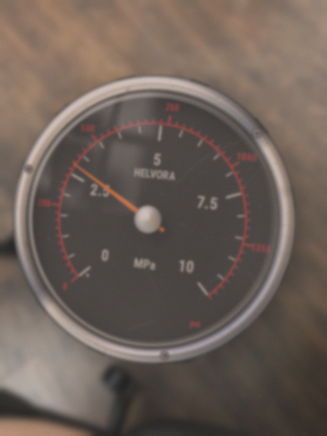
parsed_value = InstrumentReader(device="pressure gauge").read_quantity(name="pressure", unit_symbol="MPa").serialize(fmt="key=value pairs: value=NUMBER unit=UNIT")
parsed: value=2.75 unit=MPa
